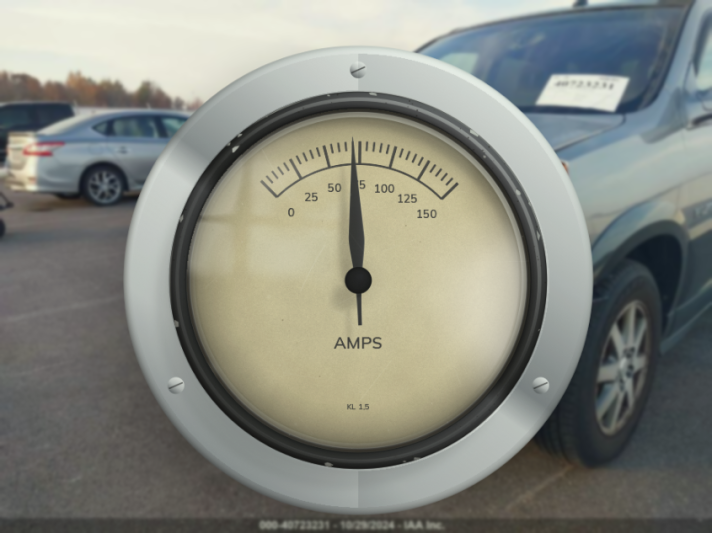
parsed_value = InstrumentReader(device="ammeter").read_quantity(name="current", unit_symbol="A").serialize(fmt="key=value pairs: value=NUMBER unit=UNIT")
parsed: value=70 unit=A
